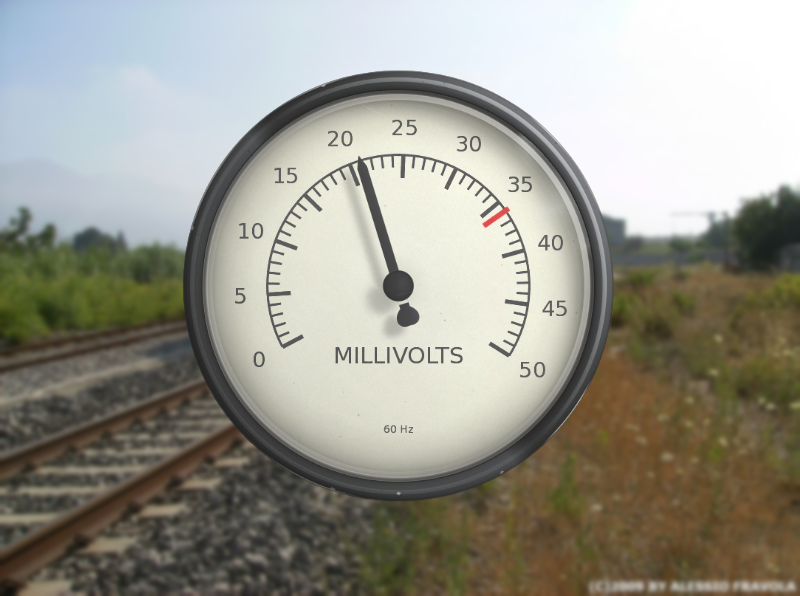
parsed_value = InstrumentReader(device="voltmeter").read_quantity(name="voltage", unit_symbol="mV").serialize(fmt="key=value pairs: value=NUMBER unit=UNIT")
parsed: value=21 unit=mV
